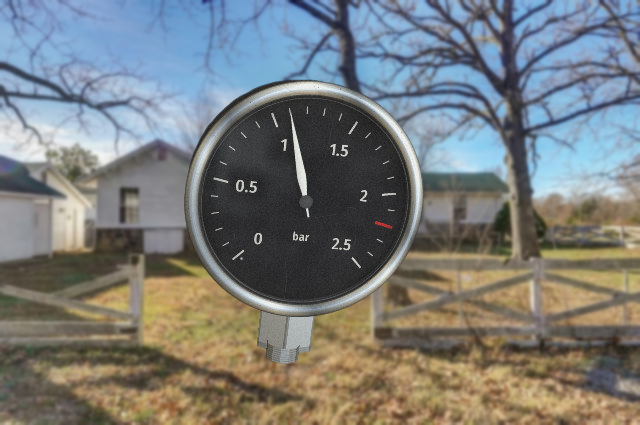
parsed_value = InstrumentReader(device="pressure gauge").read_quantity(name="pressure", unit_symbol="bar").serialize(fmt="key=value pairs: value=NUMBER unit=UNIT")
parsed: value=1.1 unit=bar
